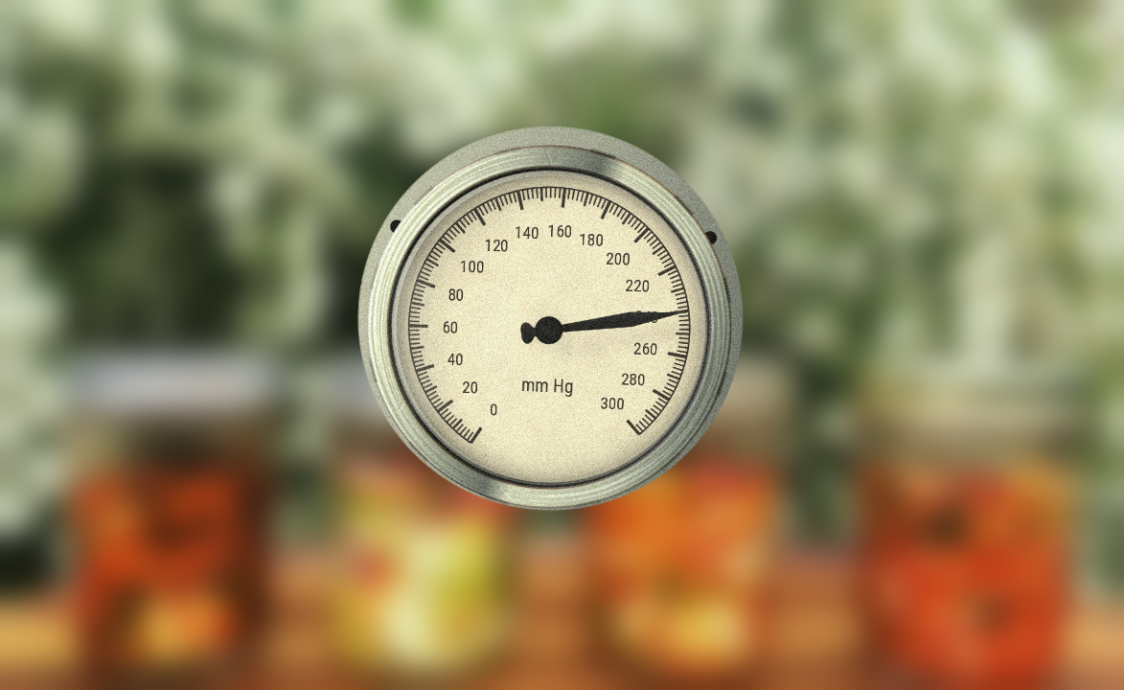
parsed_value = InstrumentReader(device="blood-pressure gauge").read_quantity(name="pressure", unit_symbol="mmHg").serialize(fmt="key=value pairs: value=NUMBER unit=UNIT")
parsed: value=240 unit=mmHg
